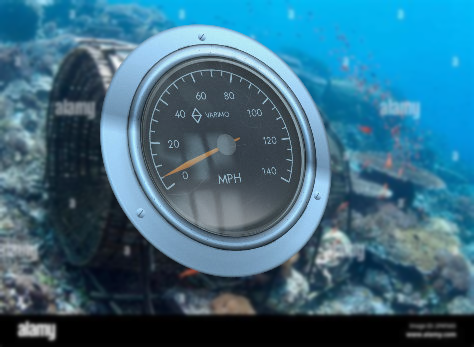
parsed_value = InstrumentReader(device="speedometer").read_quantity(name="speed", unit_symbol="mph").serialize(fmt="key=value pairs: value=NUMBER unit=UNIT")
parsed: value=5 unit=mph
